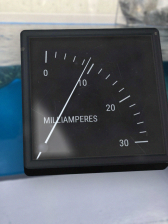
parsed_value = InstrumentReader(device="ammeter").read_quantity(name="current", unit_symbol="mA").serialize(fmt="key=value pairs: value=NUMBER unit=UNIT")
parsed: value=9 unit=mA
